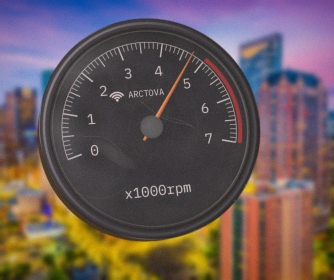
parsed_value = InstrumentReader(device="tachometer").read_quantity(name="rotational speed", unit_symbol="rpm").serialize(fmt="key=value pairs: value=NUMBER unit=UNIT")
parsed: value=4700 unit=rpm
